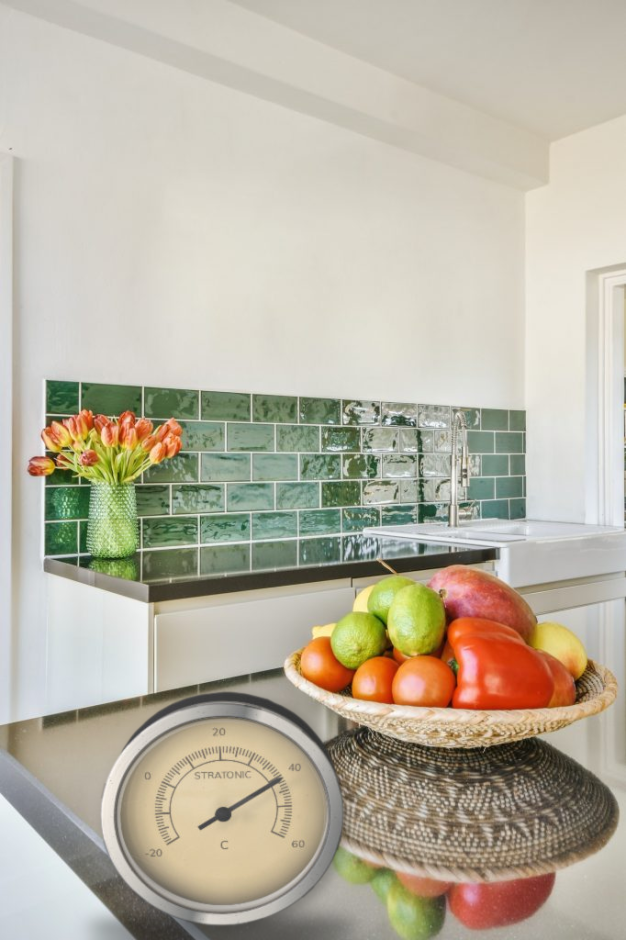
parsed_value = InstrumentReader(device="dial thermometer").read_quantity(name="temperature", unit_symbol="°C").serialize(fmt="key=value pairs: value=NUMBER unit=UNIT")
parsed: value=40 unit=°C
